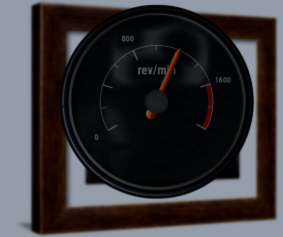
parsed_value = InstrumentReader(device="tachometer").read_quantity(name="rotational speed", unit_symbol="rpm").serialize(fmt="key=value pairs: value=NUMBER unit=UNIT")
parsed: value=1200 unit=rpm
